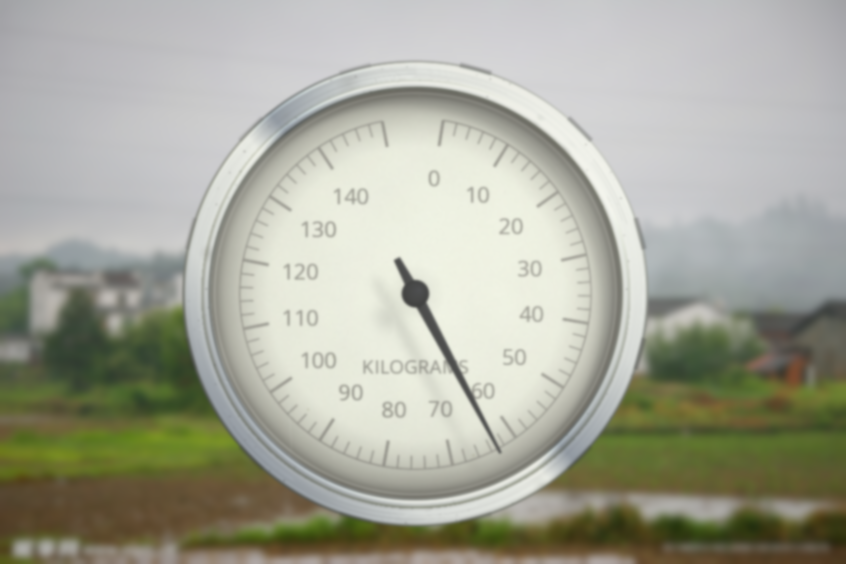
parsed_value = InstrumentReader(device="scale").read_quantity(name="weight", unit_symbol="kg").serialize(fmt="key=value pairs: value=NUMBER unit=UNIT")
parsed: value=63 unit=kg
